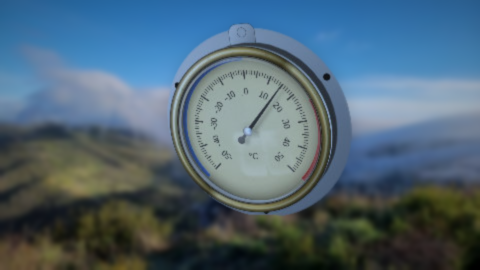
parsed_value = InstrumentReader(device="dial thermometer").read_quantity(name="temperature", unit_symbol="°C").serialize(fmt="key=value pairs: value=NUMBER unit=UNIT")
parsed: value=15 unit=°C
